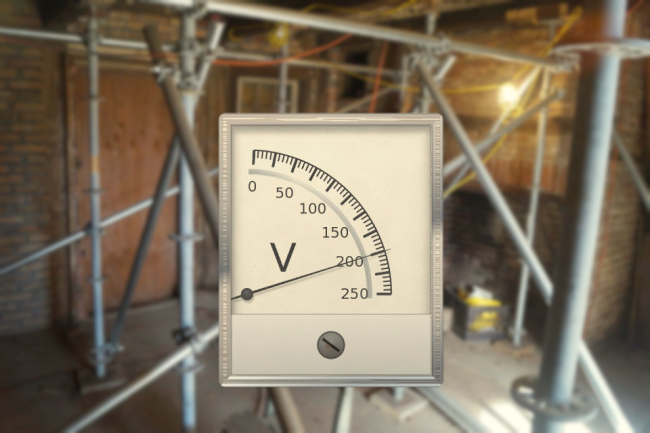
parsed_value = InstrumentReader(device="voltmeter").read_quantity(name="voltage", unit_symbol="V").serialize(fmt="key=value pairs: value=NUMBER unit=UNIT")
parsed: value=200 unit=V
